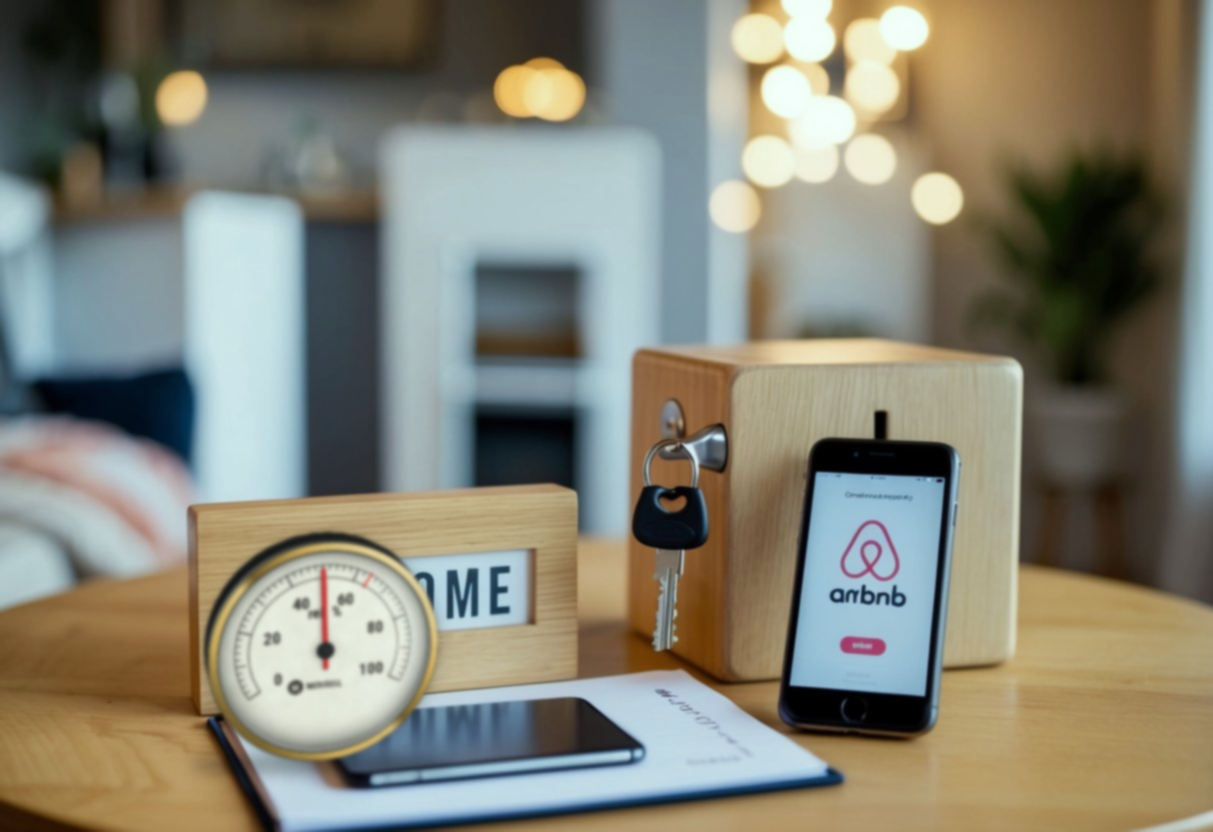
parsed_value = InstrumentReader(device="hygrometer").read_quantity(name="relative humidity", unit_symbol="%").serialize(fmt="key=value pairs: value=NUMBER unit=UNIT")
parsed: value=50 unit=%
